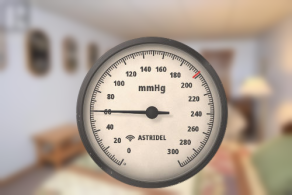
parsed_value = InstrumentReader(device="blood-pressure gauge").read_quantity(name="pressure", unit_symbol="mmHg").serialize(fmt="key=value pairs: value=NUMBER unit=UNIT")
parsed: value=60 unit=mmHg
